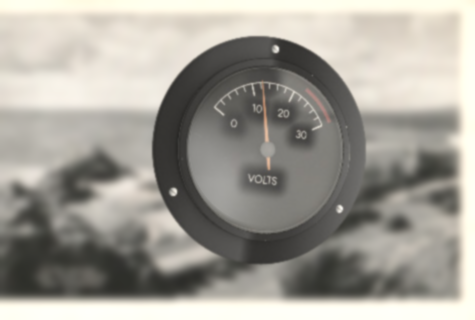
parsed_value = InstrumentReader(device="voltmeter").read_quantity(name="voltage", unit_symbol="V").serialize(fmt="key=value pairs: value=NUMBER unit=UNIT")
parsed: value=12 unit=V
